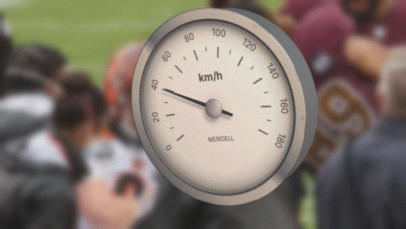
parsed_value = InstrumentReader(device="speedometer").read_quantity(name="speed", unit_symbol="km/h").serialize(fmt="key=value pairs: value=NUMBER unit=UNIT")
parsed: value=40 unit=km/h
